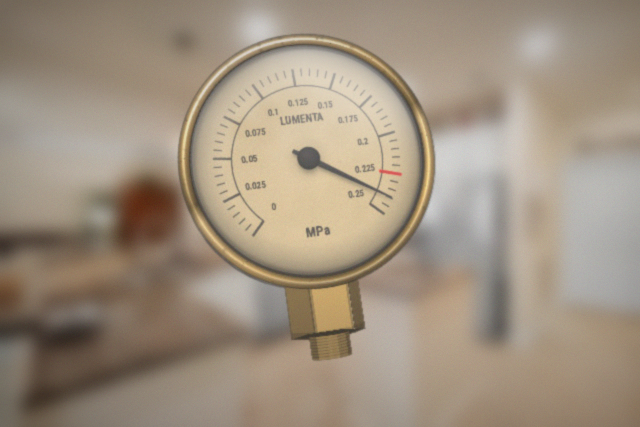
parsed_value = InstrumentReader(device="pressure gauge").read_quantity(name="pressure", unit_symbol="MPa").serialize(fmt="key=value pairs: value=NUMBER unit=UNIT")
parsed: value=0.24 unit=MPa
